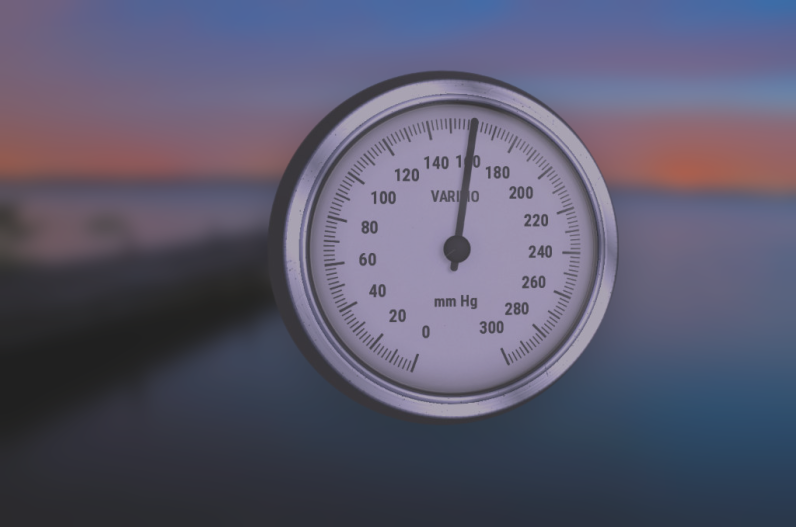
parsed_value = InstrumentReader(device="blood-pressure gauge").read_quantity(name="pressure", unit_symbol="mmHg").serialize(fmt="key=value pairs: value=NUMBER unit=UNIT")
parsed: value=160 unit=mmHg
